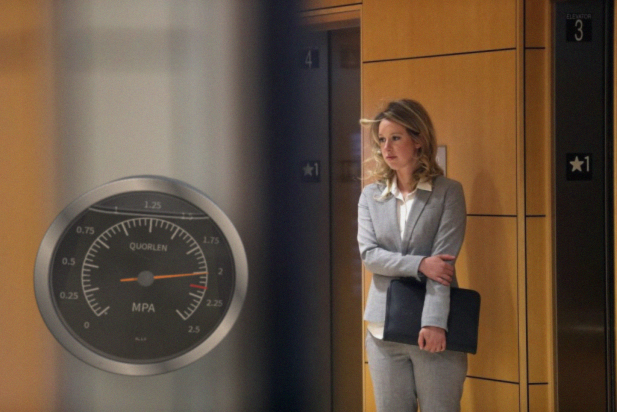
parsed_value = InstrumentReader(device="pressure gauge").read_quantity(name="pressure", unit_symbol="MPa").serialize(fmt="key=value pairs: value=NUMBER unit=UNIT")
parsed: value=2 unit=MPa
